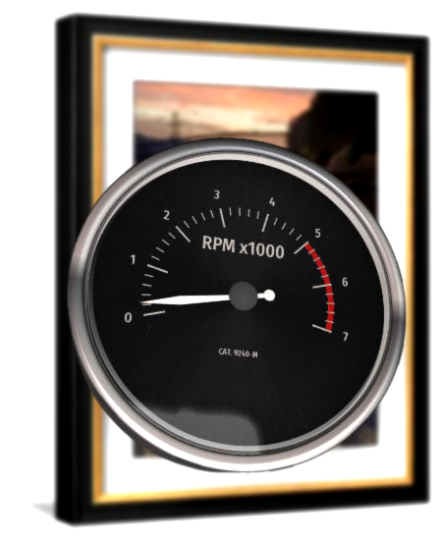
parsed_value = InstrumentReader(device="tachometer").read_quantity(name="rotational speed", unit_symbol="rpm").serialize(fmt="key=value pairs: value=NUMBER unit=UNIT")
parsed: value=200 unit=rpm
